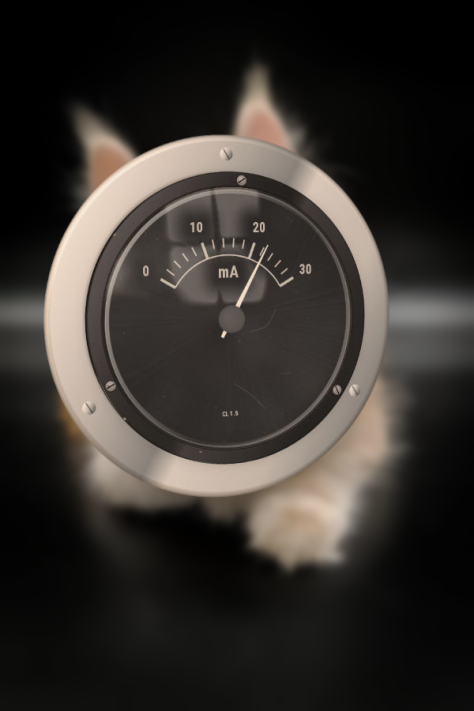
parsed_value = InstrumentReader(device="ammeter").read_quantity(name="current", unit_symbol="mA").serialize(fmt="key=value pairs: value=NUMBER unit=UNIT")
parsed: value=22 unit=mA
